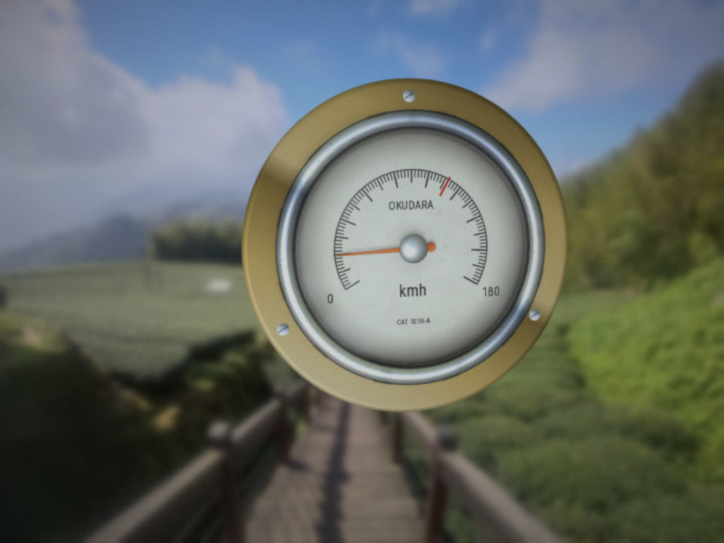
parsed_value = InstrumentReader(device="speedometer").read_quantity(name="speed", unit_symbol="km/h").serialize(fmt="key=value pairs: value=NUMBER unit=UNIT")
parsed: value=20 unit=km/h
